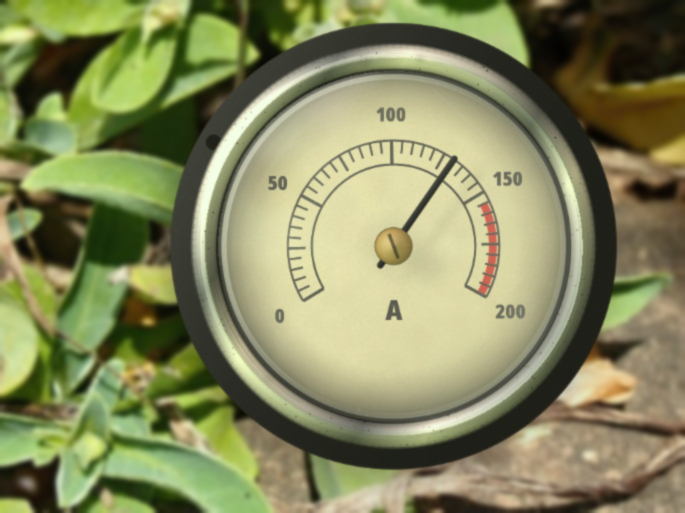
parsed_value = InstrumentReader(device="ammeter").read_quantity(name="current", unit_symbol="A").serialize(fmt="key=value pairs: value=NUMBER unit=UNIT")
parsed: value=130 unit=A
